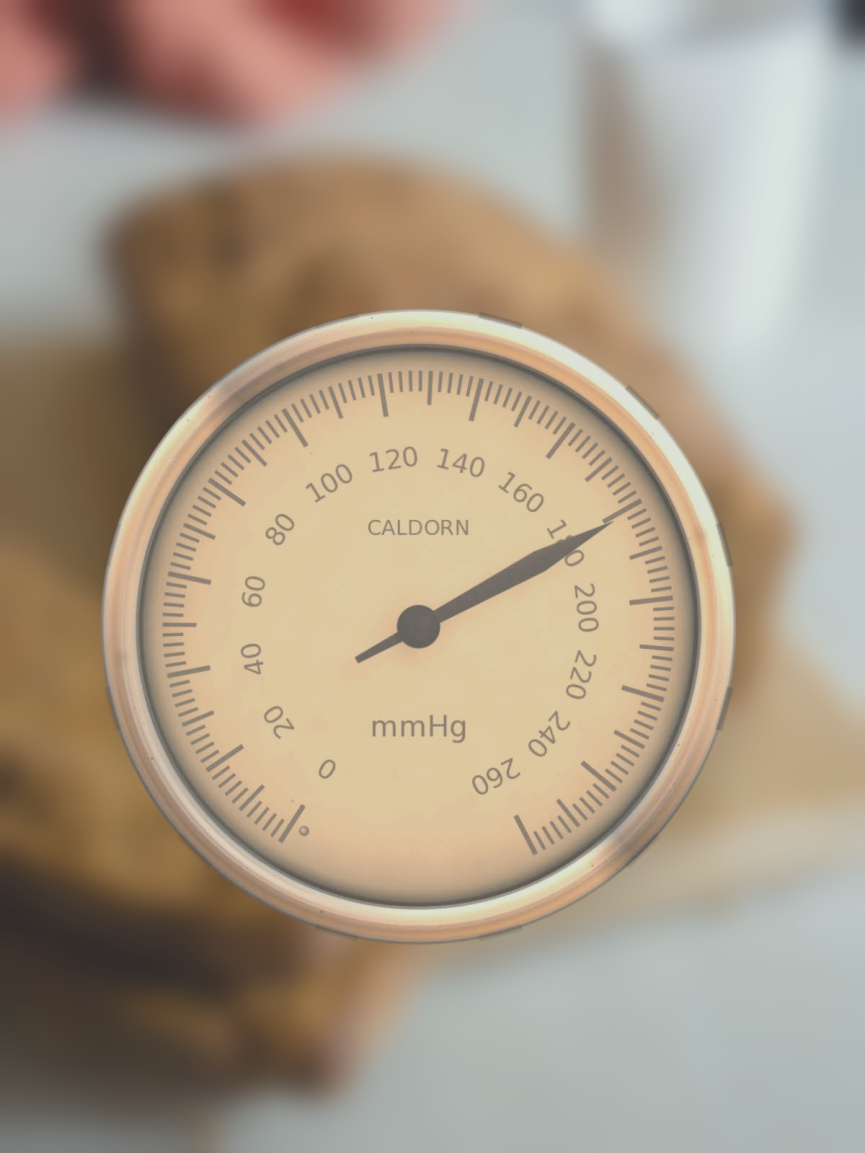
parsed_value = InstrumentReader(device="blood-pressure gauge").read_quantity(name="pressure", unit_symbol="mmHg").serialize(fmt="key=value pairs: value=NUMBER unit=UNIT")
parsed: value=181 unit=mmHg
